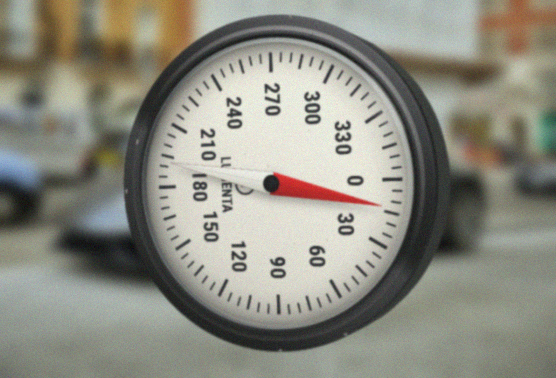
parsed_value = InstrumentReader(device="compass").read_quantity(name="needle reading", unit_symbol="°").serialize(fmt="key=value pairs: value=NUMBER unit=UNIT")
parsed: value=12.5 unit=°
